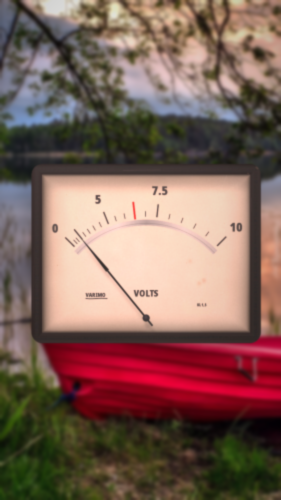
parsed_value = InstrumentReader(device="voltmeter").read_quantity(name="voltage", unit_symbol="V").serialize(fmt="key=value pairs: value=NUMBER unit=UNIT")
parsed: value=2.5 unit=V
